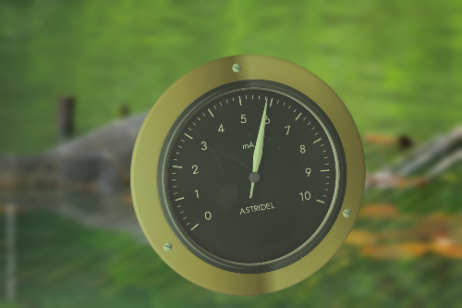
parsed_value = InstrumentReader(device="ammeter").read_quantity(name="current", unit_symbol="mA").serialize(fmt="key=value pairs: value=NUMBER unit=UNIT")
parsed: value=5.8 unit=mA
